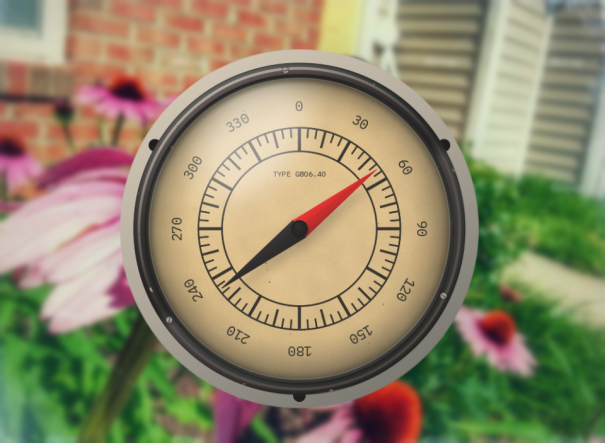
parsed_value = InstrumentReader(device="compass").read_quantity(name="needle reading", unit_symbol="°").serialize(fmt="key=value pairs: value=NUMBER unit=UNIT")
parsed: value=52.5 unit=°
